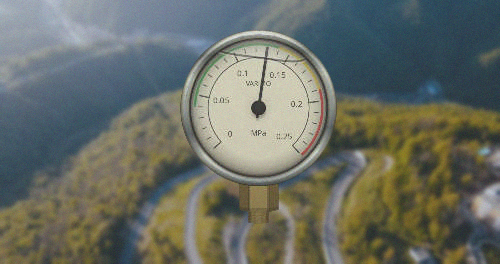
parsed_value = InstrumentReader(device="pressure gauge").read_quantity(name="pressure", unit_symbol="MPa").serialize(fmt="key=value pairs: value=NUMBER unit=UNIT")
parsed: value=0.13 unit=MPa
